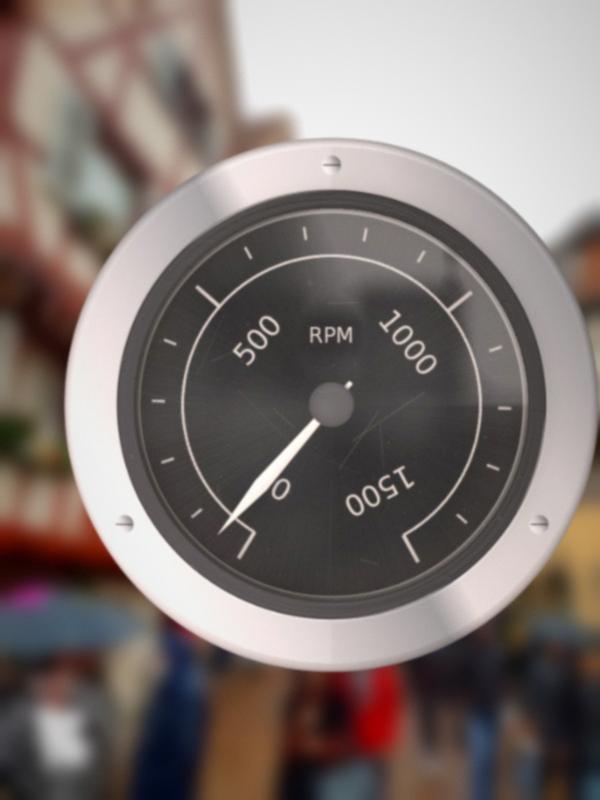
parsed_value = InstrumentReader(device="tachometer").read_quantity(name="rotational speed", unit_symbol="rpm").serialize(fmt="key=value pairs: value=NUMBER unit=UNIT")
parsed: value=50 unit=rpm
